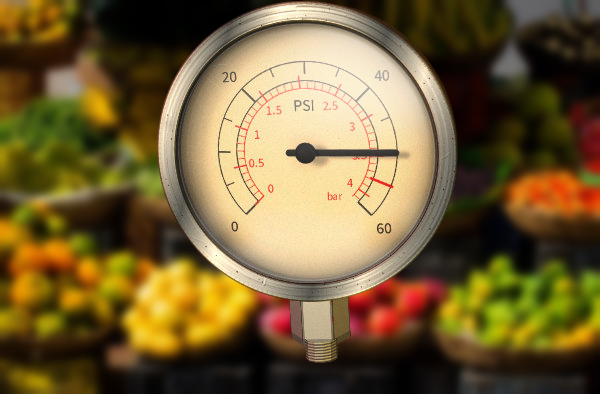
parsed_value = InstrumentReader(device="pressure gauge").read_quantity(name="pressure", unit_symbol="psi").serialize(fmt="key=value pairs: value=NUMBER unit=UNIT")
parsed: value=50 unit=psi
